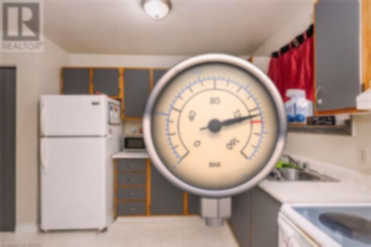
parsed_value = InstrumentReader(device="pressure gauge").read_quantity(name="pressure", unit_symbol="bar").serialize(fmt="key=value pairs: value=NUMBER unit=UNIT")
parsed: value=125 unit=bar
